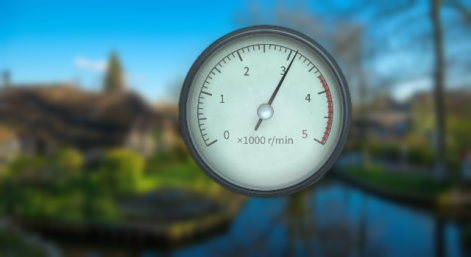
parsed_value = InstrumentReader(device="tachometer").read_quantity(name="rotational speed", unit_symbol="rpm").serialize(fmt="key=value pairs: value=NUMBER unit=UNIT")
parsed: value=3100 unit=rpm
